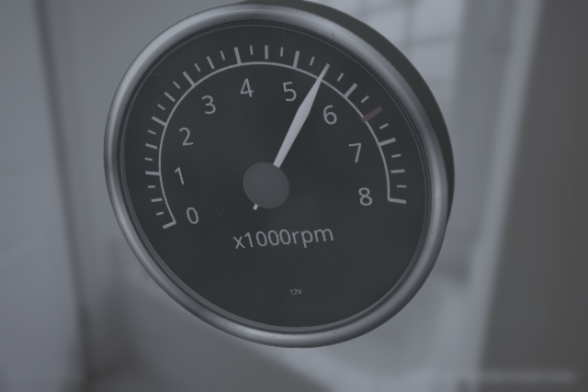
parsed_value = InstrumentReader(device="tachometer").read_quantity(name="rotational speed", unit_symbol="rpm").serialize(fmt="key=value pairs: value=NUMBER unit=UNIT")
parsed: value=5500 unit=rpm
